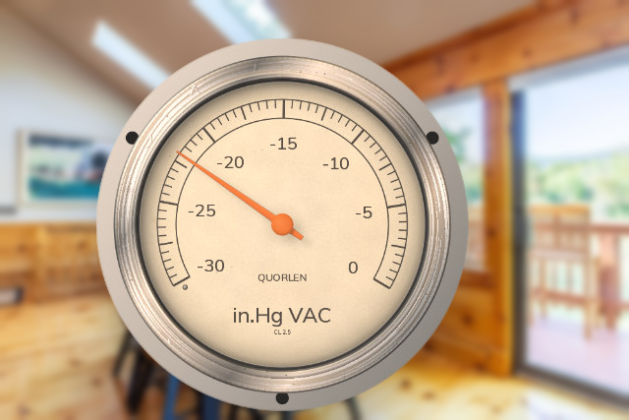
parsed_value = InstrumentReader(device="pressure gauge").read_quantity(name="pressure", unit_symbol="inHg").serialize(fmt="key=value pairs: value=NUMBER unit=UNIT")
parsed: value=-22 unit=inHg
